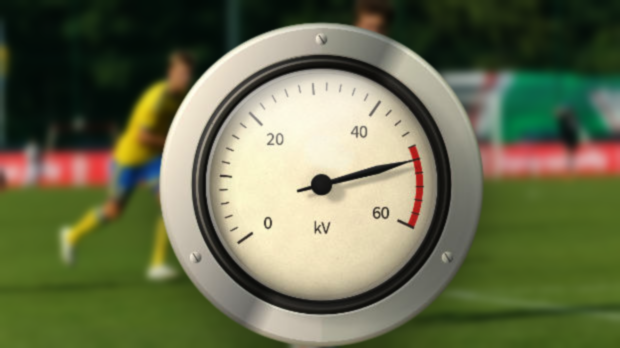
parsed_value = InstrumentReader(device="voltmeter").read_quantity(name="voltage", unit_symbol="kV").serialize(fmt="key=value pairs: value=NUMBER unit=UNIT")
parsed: value=50 unit=kV
